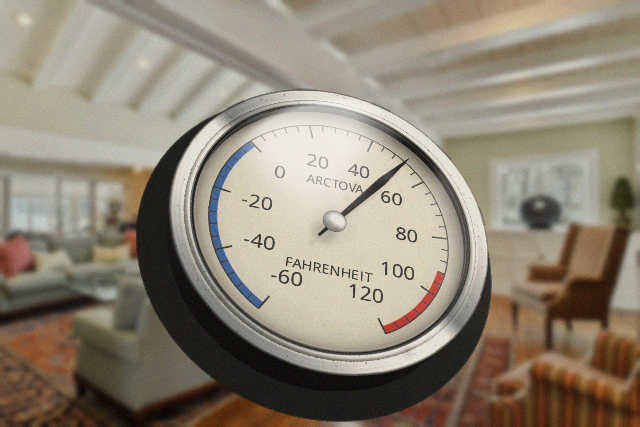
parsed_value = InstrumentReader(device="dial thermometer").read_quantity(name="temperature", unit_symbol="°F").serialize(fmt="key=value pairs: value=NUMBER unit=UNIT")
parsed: value=52 unit=°F
